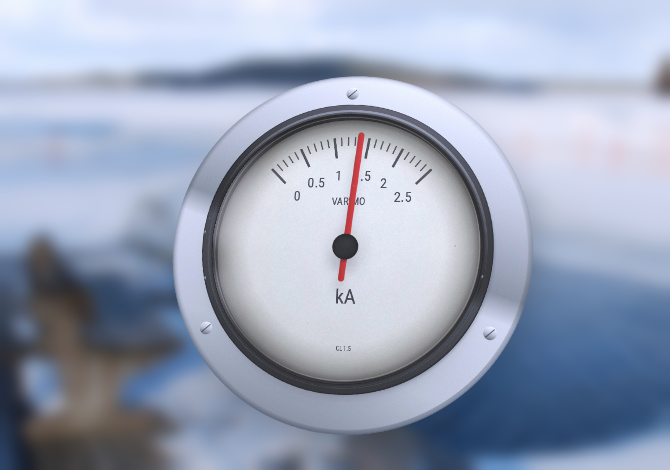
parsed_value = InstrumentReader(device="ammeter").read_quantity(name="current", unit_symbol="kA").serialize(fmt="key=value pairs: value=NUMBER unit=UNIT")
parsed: value=1.4 unit=kA
